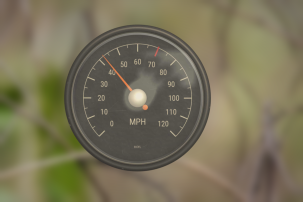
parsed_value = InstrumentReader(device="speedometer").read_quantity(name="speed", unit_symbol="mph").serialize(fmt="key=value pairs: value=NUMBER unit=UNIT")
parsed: value=42.5 unit=mph
